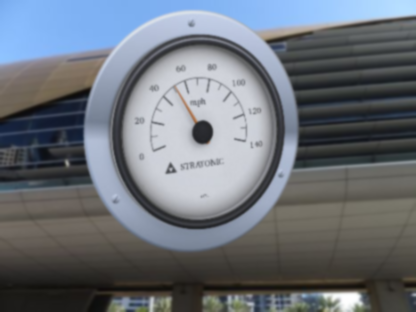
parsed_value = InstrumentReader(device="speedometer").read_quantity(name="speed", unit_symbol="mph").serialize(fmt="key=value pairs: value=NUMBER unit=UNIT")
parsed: value=50 unit=mph
